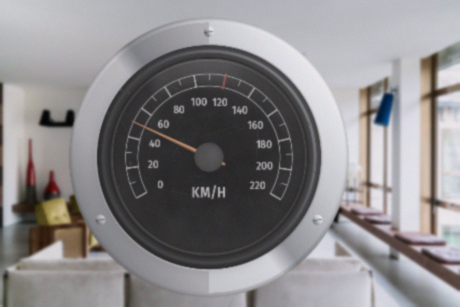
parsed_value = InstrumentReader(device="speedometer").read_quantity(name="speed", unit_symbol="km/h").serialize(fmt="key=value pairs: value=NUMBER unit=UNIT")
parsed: value=50 unit=km/h
